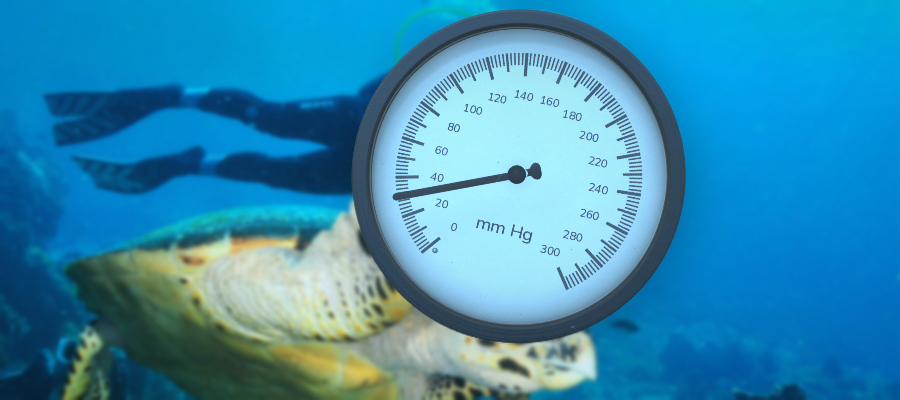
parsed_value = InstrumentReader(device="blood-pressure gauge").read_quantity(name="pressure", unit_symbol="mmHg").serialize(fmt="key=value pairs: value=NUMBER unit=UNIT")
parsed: value=30 unit=mmHg
